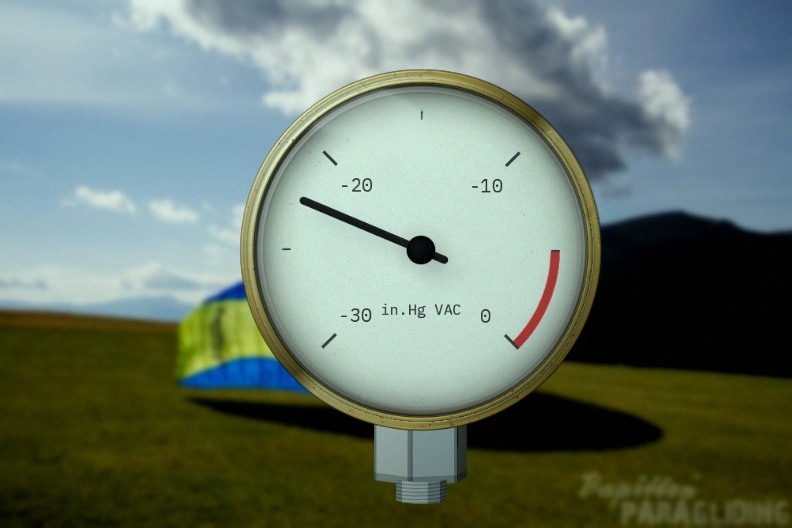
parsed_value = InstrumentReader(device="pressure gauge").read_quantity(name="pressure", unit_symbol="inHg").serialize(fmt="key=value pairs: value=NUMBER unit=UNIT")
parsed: value=-22.5 unit=inHg
